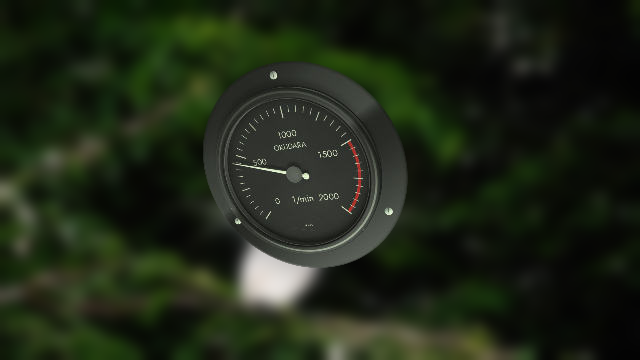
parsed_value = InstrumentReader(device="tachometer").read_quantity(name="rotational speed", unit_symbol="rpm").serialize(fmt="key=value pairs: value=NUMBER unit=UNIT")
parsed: value=450 unit=rpm
